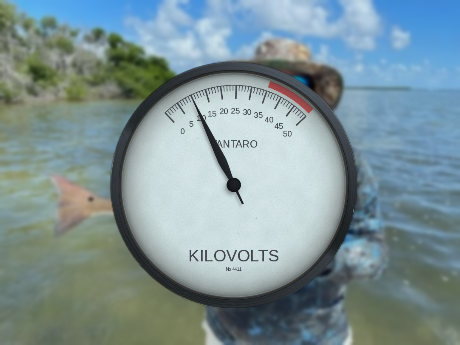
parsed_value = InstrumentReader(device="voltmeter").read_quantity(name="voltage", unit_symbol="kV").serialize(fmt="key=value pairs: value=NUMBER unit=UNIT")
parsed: value=10 unit=kV
